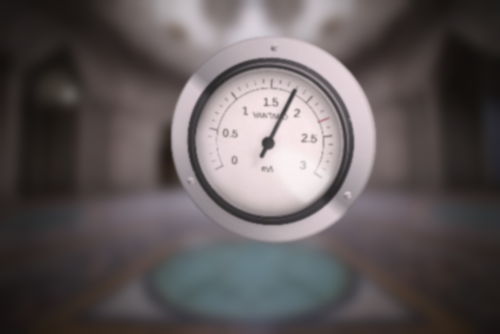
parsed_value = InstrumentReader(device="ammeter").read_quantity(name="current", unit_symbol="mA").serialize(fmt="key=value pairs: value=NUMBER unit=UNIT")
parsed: value=1.8 unit=mA
